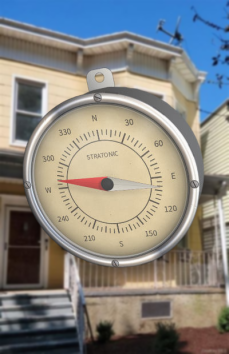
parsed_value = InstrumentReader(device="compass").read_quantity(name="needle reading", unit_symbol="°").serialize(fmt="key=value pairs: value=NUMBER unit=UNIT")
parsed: value=280 unit=°
